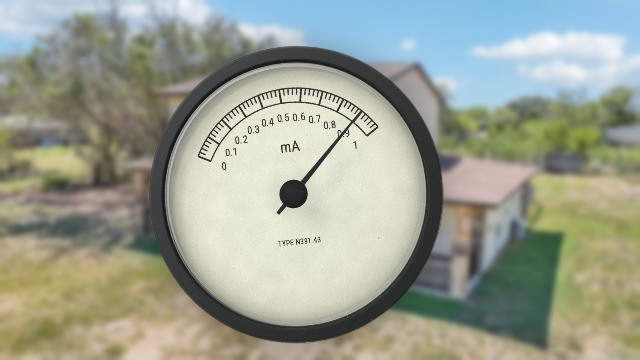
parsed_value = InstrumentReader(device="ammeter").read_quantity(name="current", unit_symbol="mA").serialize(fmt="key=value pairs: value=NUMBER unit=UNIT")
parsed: value=0.9 unit=mA
